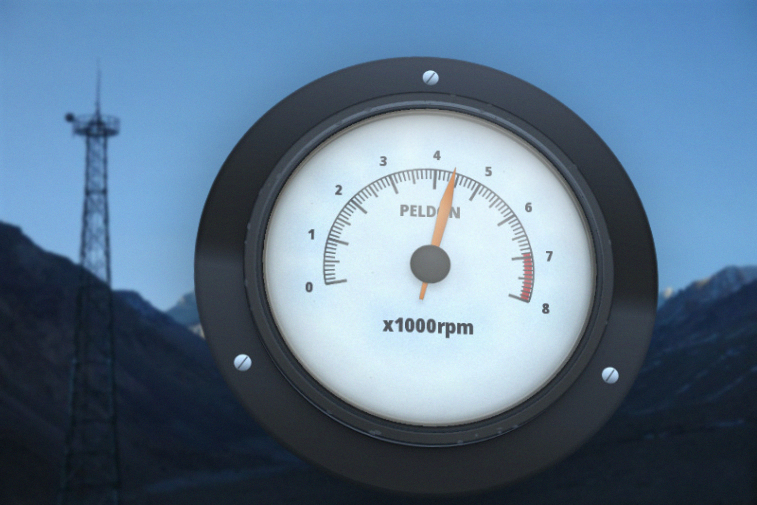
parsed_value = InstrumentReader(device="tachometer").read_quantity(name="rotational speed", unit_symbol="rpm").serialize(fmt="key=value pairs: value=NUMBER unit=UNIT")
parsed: value=4400 unit=rpm
